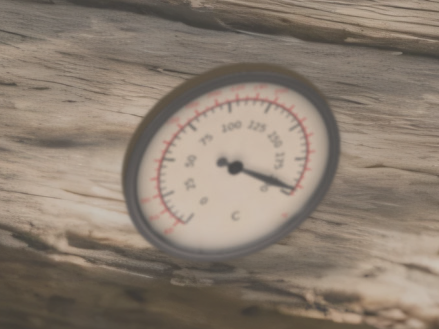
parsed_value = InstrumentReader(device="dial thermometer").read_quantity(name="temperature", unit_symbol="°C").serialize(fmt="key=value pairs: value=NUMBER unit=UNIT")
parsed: value=195 unit=°C
